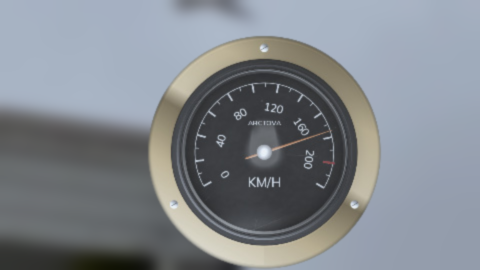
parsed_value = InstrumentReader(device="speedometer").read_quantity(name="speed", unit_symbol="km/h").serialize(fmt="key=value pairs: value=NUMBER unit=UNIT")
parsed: value=175 unit=km/h
